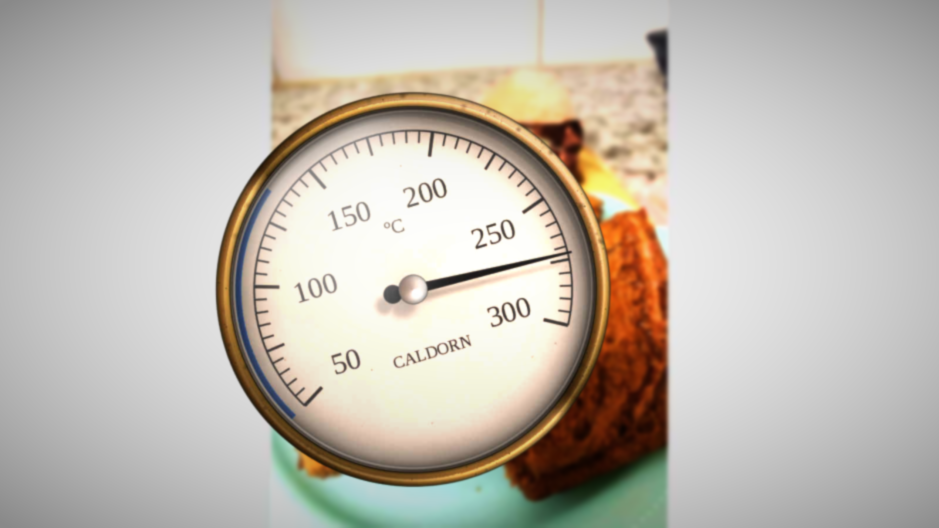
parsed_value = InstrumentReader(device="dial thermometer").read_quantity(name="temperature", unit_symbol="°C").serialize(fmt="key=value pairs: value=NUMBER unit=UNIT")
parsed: value=272.5 unit=°C
